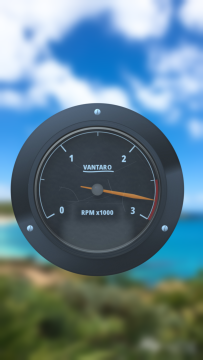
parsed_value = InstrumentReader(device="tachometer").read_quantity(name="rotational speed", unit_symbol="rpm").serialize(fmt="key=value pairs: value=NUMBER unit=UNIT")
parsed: value=2750 unit=rpm
